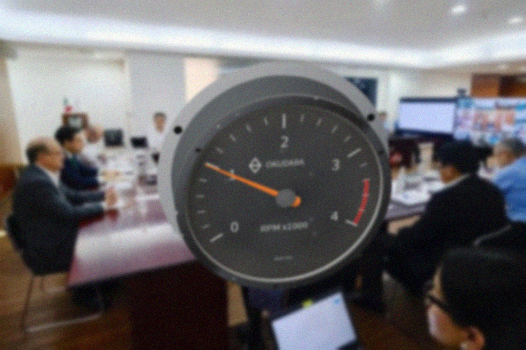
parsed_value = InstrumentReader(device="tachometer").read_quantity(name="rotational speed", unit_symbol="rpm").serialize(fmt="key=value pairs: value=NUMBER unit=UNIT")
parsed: value=1000 unit=rpm
